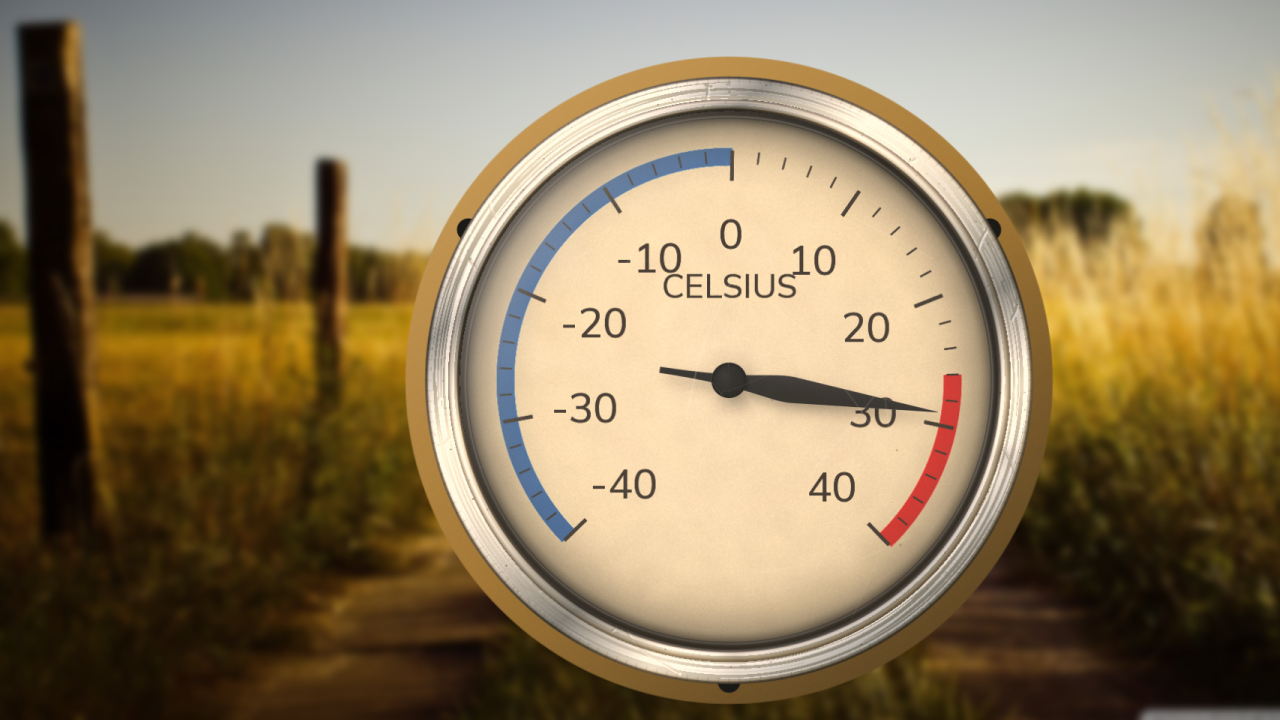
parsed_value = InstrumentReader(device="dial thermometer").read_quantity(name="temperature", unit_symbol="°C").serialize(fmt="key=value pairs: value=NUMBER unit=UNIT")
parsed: value=29 unit=°C
